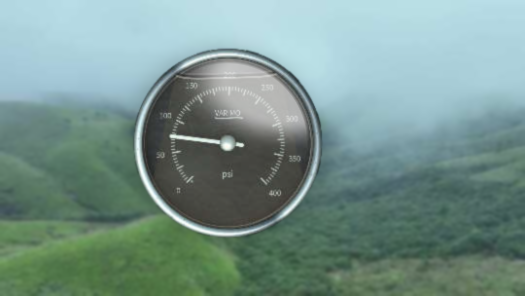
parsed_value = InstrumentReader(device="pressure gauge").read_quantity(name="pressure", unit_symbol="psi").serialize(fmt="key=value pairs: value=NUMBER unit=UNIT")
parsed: value=75 unit=psi
